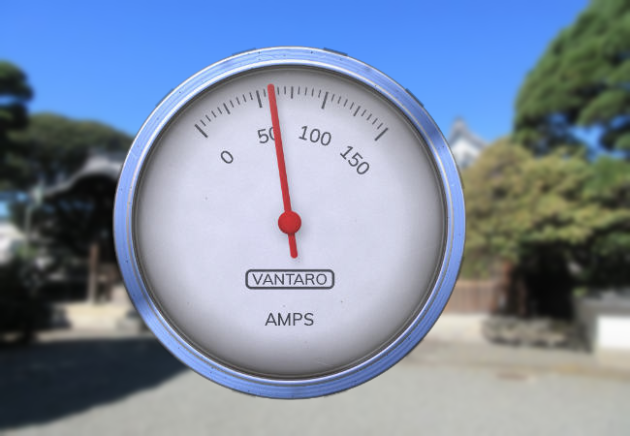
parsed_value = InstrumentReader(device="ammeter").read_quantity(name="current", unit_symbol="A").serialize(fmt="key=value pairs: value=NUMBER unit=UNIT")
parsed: value=60 unit=A
